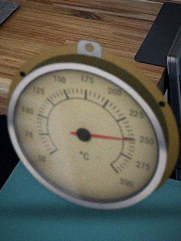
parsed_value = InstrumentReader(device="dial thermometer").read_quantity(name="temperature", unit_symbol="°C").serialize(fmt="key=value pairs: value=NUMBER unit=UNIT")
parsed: value=250 unit=°C
